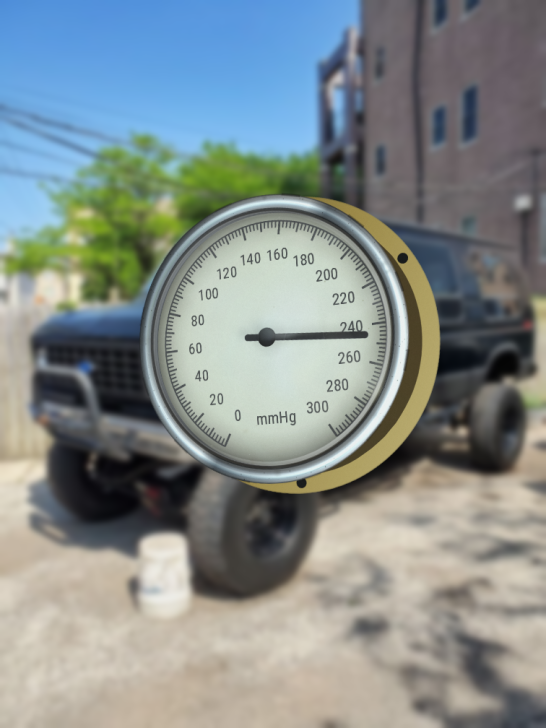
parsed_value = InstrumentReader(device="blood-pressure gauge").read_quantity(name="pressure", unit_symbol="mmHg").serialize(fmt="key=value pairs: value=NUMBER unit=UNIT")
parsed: value=246 unit=mmHg
